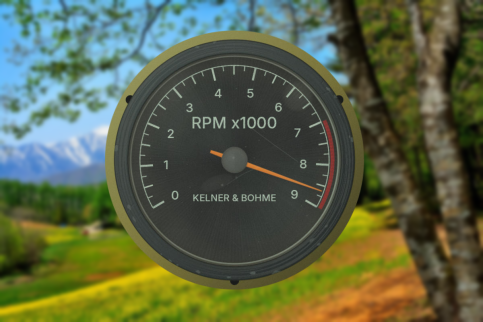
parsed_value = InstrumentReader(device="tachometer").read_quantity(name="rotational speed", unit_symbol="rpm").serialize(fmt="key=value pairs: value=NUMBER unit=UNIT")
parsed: value=8625 unit=rpm
